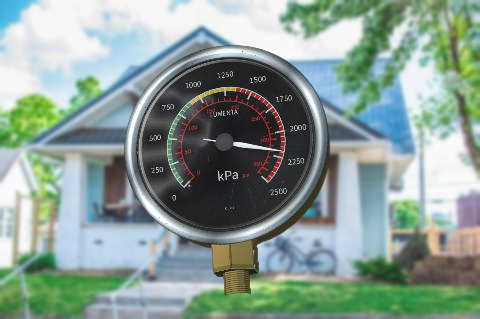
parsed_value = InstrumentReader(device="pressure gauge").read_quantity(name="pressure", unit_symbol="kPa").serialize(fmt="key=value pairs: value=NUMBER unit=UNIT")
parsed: value=2200 unit=kPa
